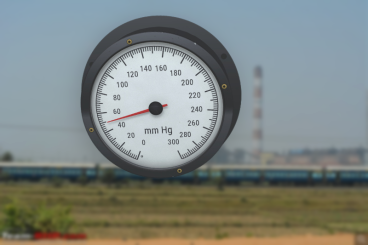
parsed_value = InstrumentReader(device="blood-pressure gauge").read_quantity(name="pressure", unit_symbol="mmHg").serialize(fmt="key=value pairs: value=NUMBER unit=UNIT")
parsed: value=50 unit=mmHg
